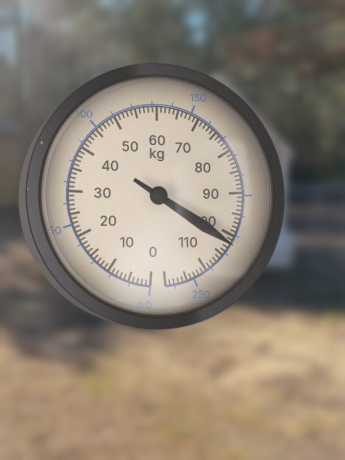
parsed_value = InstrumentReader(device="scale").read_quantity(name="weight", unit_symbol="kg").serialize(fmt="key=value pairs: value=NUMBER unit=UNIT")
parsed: value=102 unit=kg
